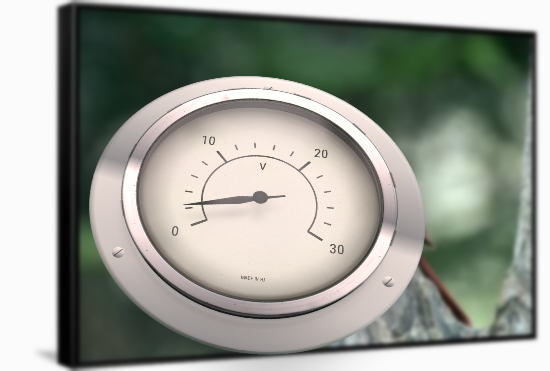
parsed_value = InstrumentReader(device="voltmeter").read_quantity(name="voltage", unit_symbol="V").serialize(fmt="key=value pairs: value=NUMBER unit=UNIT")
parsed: value=2 unit=V
